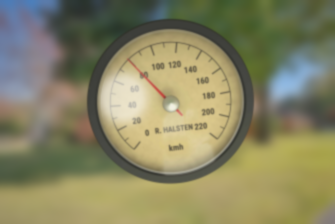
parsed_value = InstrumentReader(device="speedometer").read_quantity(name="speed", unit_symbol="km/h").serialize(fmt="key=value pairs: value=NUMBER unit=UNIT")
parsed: value=80 unit=km/h
